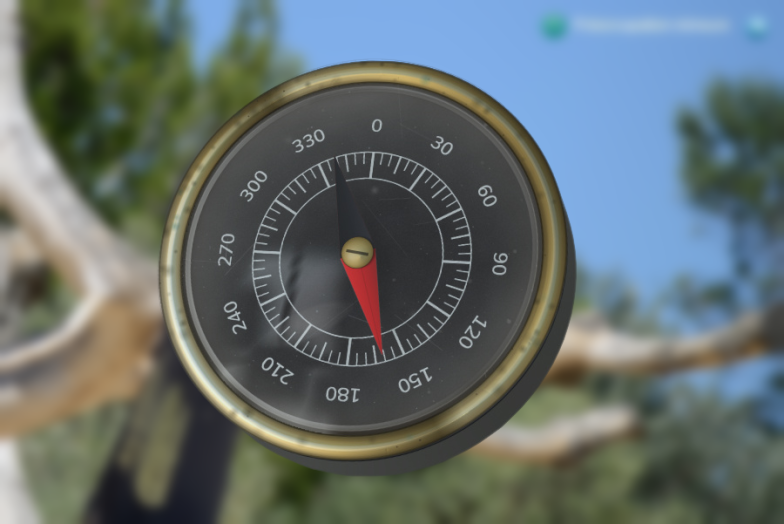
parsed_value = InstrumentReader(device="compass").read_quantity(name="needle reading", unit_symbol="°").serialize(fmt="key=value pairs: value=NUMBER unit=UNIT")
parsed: value=160 unit=°
